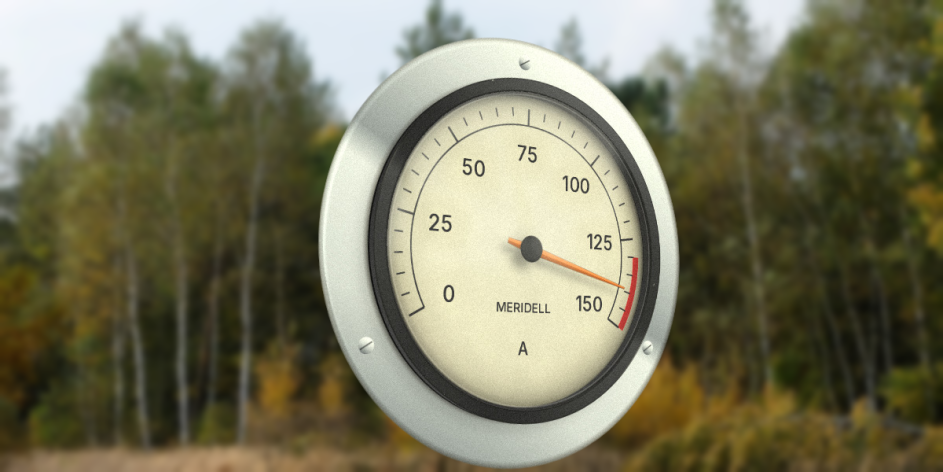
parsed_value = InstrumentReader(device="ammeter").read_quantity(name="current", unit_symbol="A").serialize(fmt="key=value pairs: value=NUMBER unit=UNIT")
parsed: value=140 unit=A
